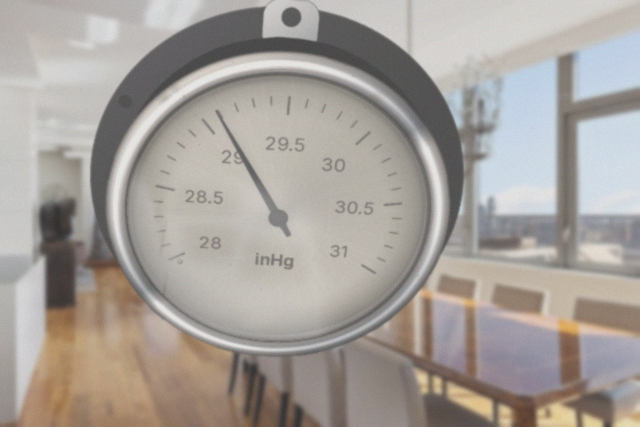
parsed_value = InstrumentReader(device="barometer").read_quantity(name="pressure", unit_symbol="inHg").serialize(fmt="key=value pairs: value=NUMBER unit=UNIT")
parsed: value=29.1 unit=inHg
